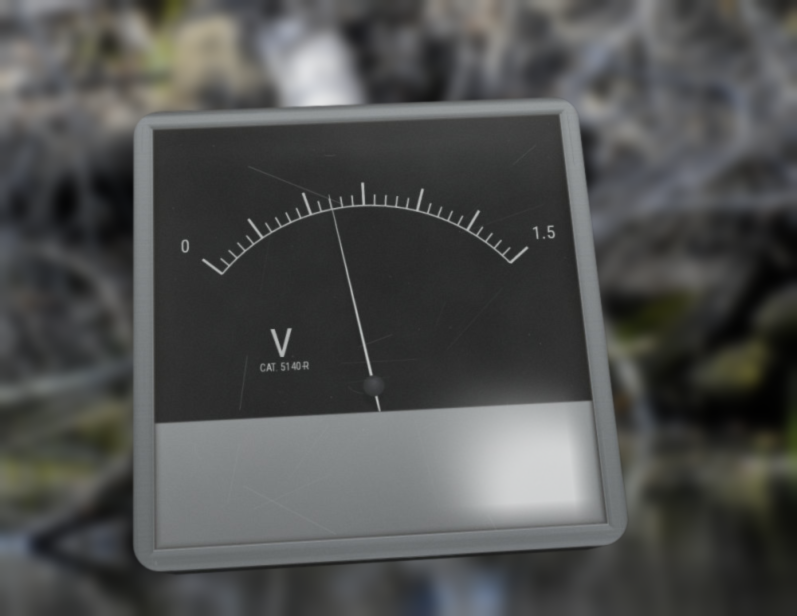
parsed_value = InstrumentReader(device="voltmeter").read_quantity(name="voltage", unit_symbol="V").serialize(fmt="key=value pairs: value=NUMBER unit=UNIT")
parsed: value=0.6 unit=V
